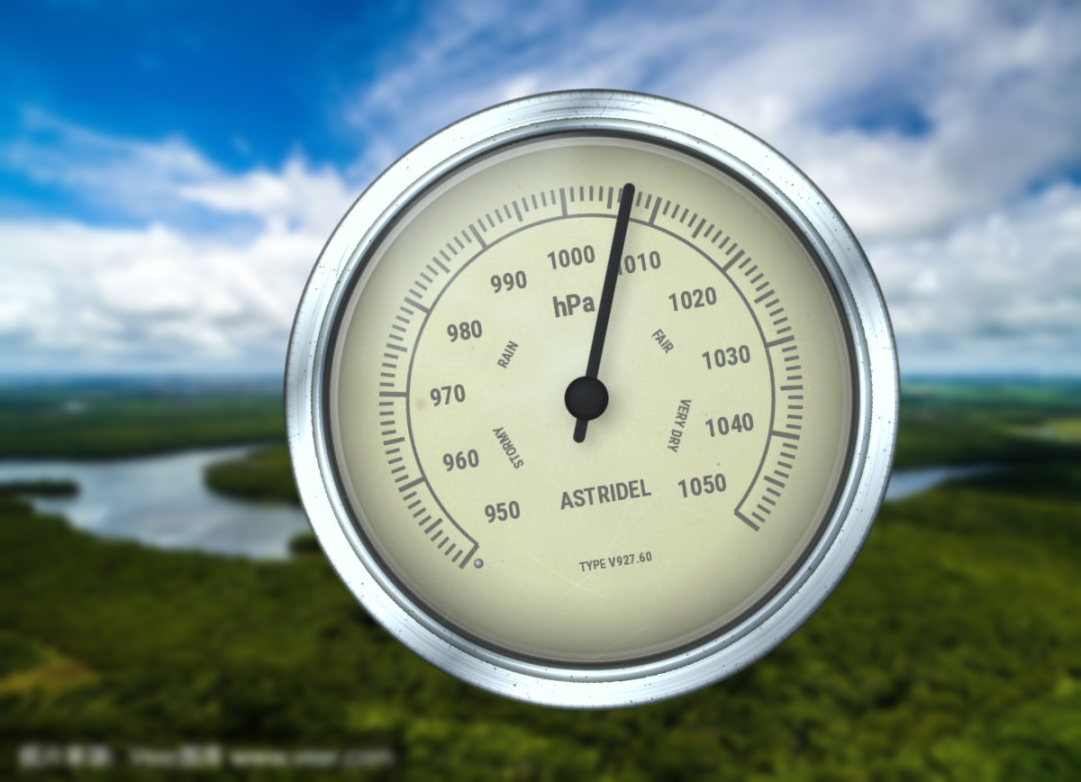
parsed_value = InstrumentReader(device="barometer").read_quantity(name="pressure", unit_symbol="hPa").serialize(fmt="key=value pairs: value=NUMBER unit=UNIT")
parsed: value=1007 unit=hPa
